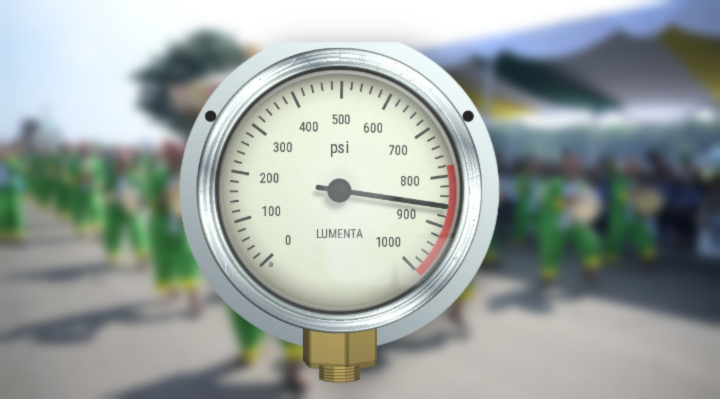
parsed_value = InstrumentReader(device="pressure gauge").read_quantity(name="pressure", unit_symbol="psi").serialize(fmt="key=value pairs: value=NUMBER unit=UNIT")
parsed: value=860 unit=psi
